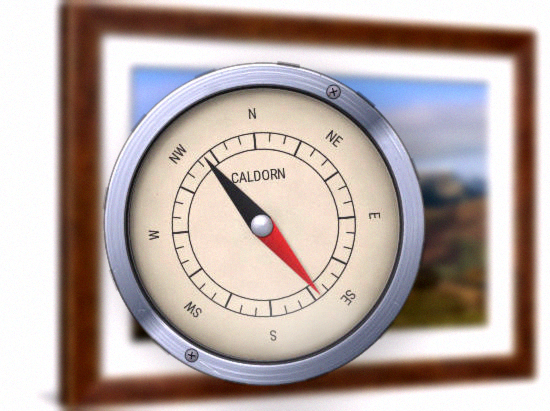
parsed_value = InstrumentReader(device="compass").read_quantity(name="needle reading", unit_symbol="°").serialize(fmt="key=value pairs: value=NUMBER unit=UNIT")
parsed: value=145 unit=°
